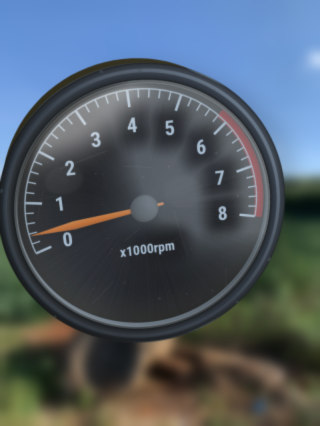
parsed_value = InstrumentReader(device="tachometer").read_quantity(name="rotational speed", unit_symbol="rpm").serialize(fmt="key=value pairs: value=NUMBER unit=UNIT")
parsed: value=400 unit=rpm
